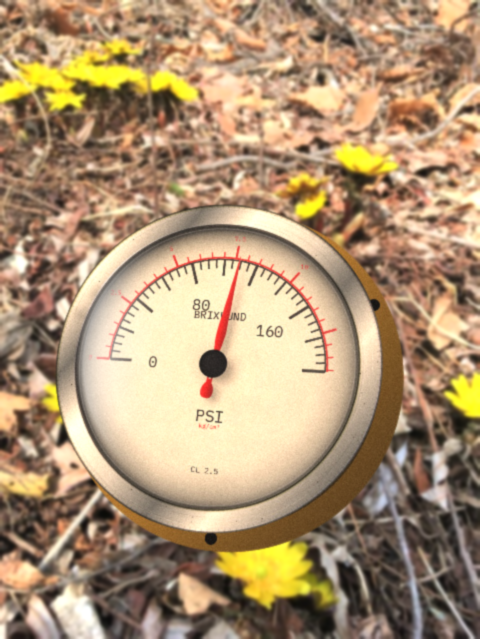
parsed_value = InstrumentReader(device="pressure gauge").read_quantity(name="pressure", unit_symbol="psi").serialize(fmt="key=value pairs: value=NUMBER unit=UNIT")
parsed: value=110 unit=psi
